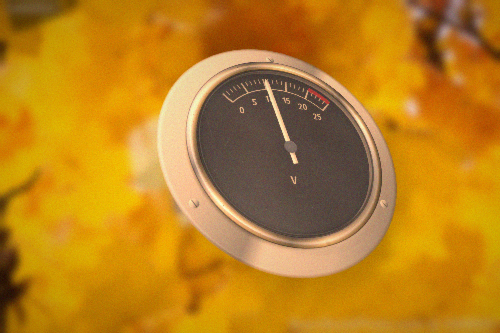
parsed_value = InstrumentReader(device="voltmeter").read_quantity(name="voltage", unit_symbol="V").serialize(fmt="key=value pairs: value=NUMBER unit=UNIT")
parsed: value=10 unit=V
